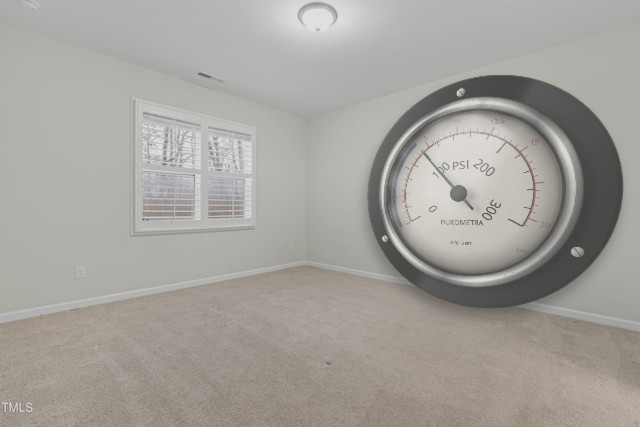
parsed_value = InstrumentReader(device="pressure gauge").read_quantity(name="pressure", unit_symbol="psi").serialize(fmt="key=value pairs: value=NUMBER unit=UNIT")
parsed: value=100 unit=psi
